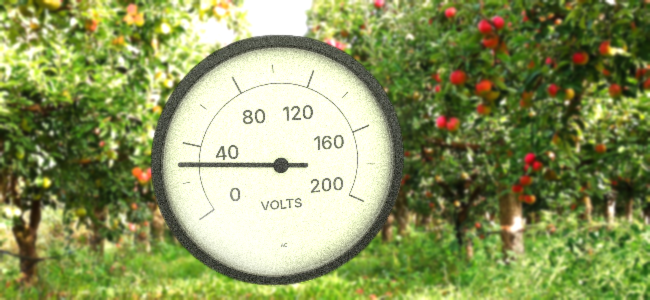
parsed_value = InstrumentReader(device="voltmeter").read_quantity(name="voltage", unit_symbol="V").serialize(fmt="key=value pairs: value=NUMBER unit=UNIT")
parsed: value=30 unit=V
